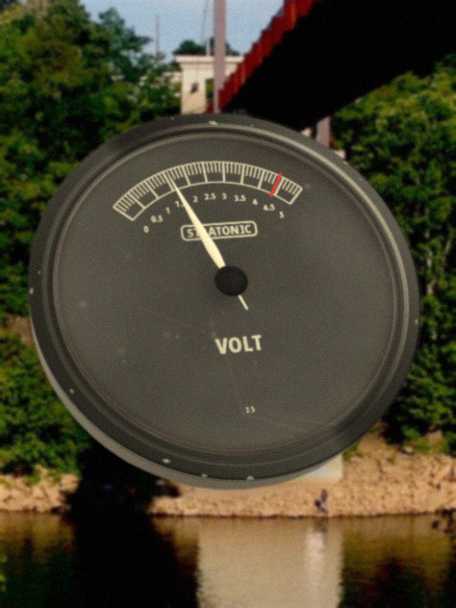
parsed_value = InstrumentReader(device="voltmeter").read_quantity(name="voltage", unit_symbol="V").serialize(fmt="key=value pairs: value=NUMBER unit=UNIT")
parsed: value=1.5 unit=V
